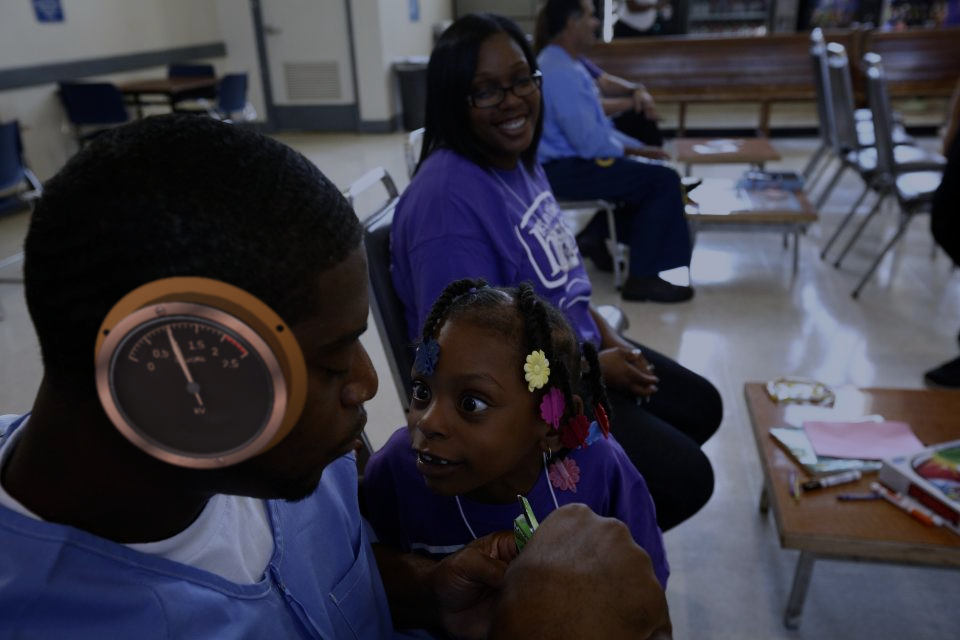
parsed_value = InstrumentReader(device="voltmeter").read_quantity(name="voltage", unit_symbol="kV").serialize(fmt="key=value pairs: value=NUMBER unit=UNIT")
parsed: value=1 unit=kV
